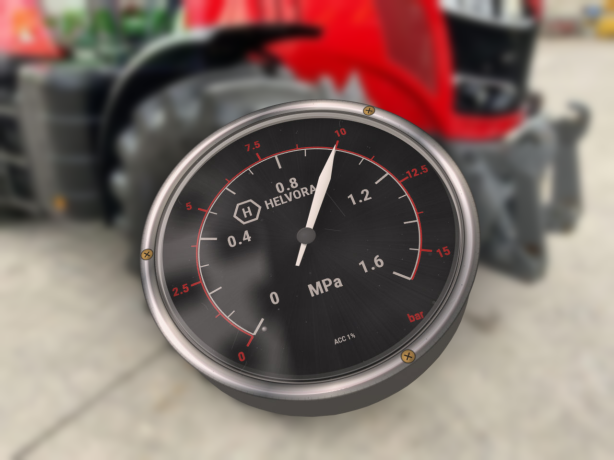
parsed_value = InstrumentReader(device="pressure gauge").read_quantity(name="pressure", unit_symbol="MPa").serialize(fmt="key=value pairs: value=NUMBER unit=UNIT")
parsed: value=1 unit=MPa
